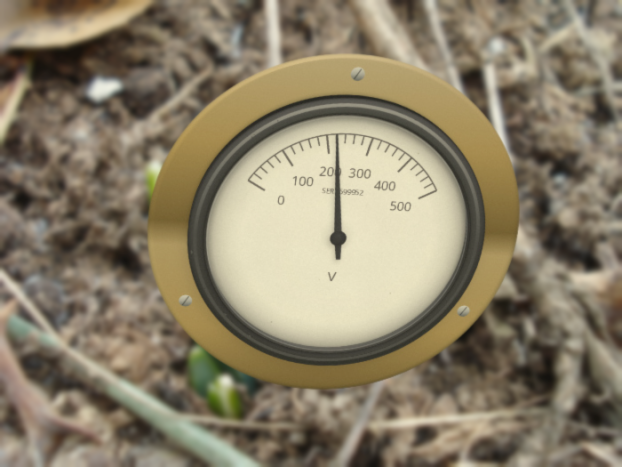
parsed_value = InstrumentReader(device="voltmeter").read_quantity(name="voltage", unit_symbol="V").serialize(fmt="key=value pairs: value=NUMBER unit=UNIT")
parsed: value=220 unit=V
